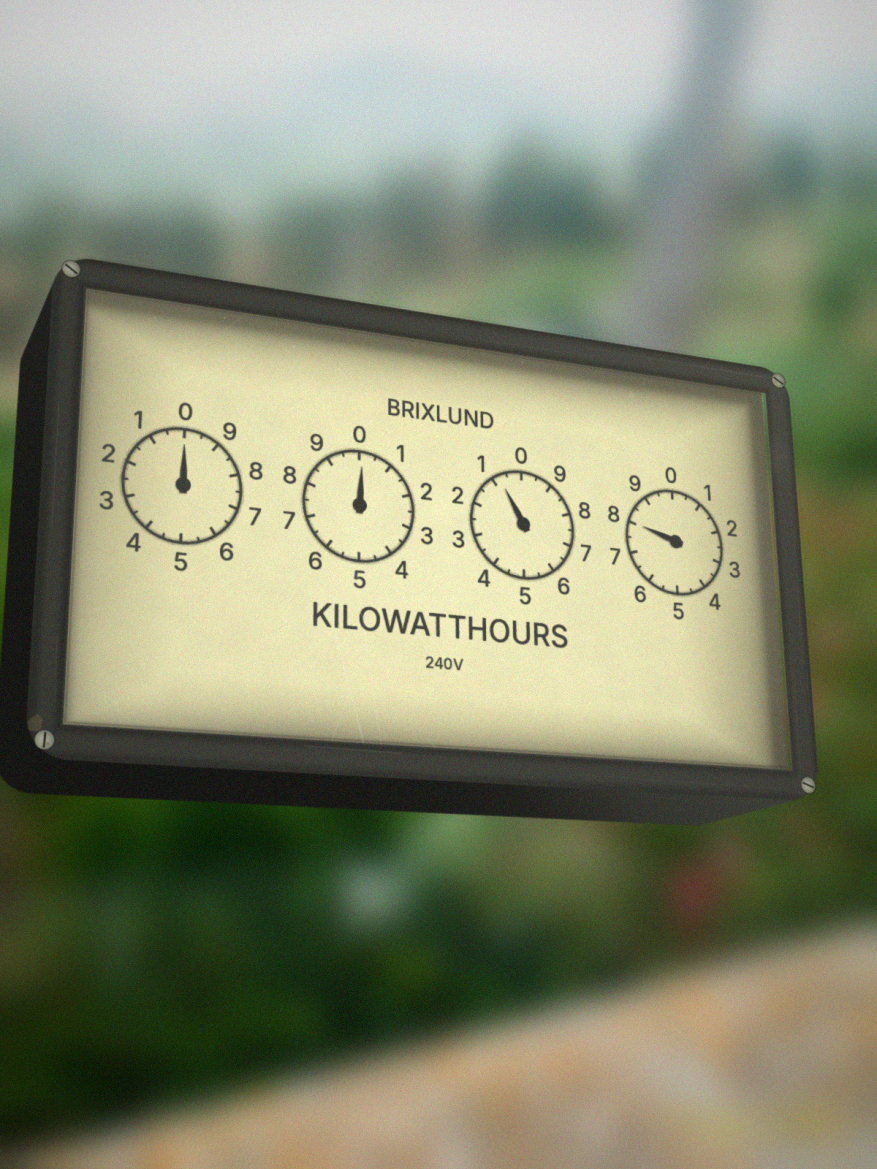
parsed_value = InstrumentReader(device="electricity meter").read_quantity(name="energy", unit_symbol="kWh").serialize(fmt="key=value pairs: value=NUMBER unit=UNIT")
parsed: value=8 unit=kWh
